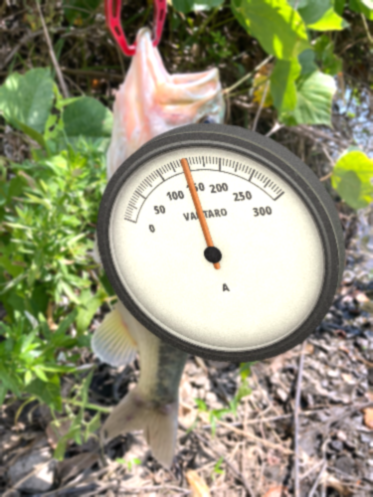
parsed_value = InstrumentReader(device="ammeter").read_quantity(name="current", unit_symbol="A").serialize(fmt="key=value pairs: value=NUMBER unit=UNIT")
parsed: value=150 unit=A
